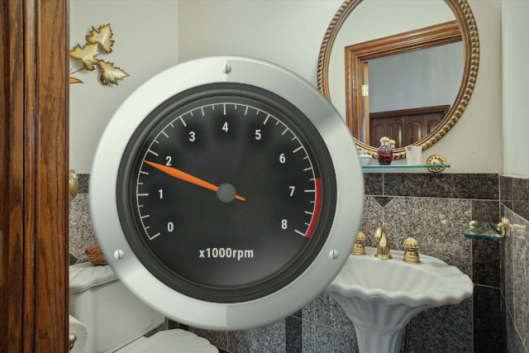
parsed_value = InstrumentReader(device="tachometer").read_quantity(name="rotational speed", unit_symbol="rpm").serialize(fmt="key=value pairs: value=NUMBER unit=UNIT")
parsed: value=1750 unit=rpm
